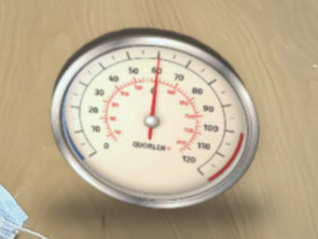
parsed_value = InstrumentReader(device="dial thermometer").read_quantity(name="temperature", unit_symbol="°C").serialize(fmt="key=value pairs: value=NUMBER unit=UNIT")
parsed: value=60 unit=°C
